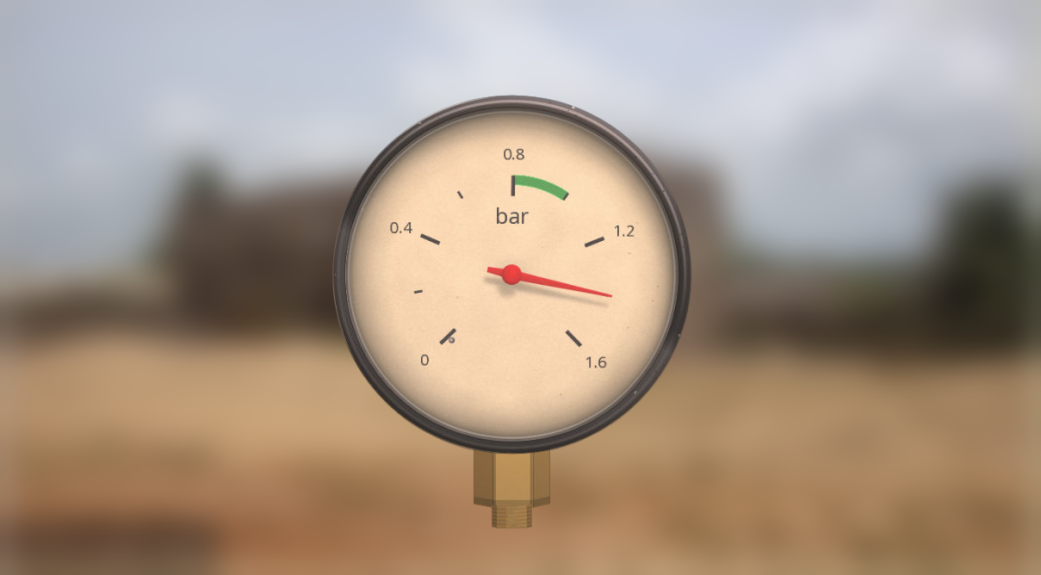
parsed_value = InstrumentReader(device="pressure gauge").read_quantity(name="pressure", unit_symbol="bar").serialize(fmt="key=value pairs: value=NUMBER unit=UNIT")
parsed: value=1.4 unit=bar
